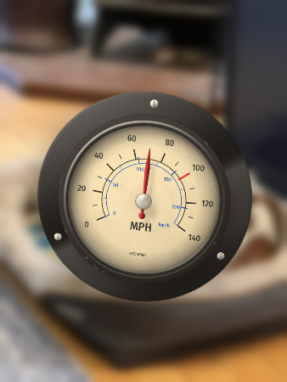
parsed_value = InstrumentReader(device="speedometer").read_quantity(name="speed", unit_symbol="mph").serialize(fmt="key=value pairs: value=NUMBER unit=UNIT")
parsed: value=70 unit=mph
